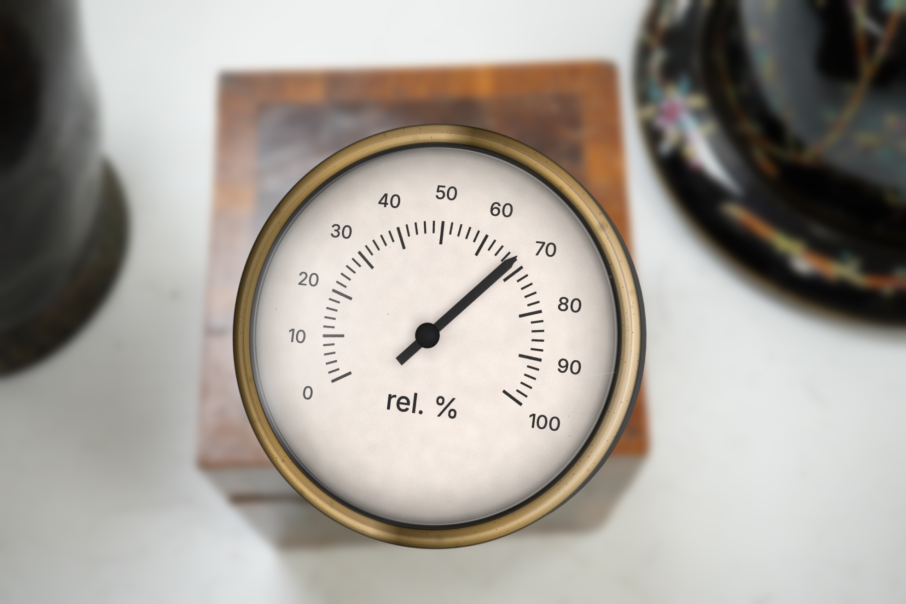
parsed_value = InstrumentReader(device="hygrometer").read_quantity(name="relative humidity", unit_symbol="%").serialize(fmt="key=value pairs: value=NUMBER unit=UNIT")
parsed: value=68 unit=%
